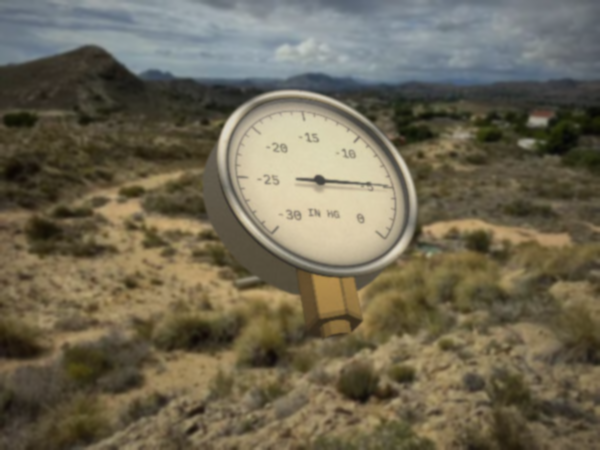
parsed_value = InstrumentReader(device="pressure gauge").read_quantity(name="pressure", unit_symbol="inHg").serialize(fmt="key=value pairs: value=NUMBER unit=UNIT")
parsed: value=-5 unit=inHg
